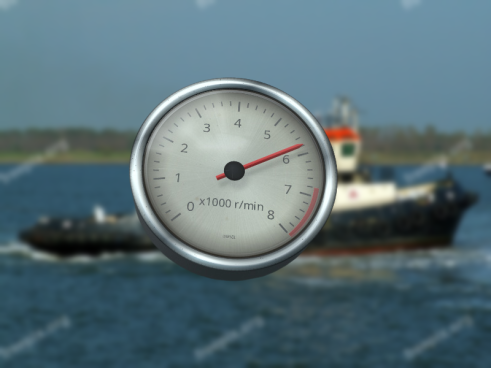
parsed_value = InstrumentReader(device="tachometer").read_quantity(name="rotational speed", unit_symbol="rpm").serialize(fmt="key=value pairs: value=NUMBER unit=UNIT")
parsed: value=5800 unit=rpm
